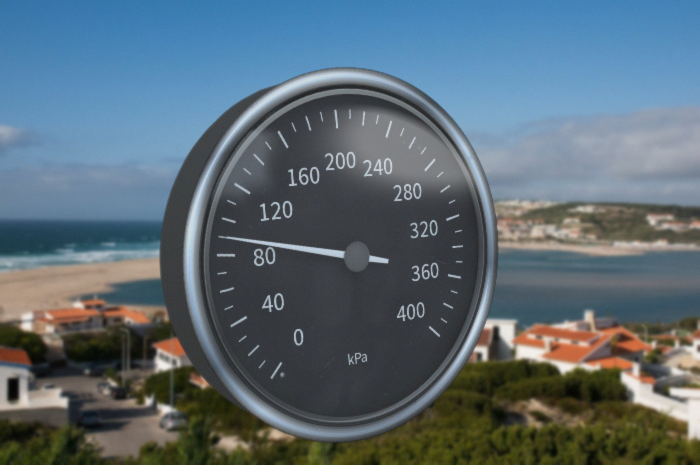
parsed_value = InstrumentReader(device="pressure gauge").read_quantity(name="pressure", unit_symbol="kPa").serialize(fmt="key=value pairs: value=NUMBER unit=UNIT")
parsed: value=90 unit=kPa
